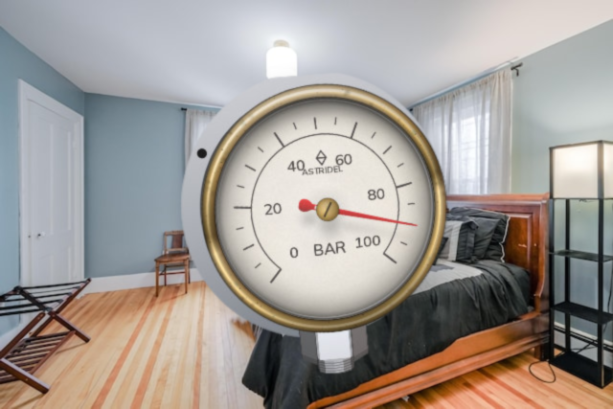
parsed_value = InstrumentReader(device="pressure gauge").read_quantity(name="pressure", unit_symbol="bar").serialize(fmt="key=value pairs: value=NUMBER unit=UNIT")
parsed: value=90 unit=bar
